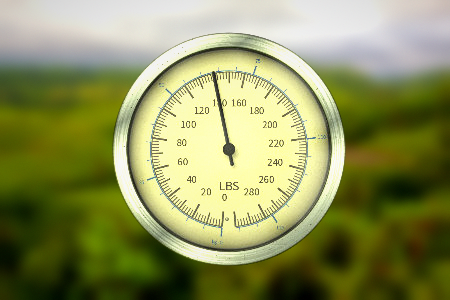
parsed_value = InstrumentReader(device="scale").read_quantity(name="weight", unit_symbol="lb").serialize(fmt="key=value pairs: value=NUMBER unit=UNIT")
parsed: value=140 unit=lb
